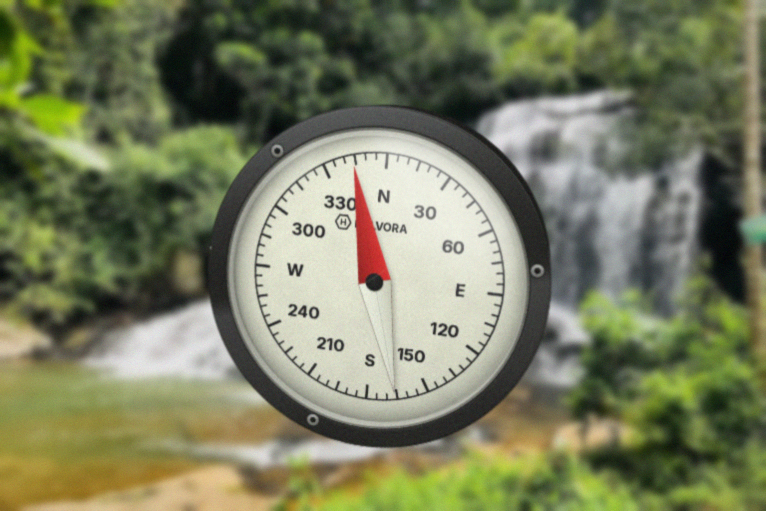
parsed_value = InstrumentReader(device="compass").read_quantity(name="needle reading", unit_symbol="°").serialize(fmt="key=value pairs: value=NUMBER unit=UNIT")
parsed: value=345 unit=°
